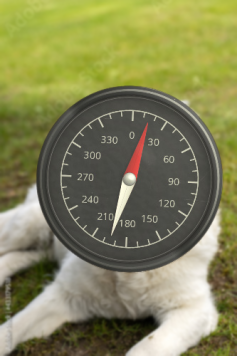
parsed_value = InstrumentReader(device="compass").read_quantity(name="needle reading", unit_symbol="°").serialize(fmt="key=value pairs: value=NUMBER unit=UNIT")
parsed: value=15 unit=°
